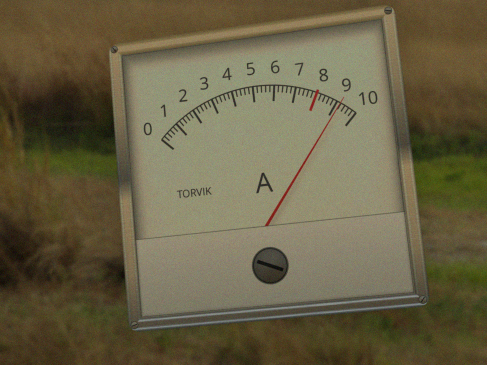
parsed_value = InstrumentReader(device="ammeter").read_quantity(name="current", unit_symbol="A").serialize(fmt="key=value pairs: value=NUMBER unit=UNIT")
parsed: value=9.2 unit=A
